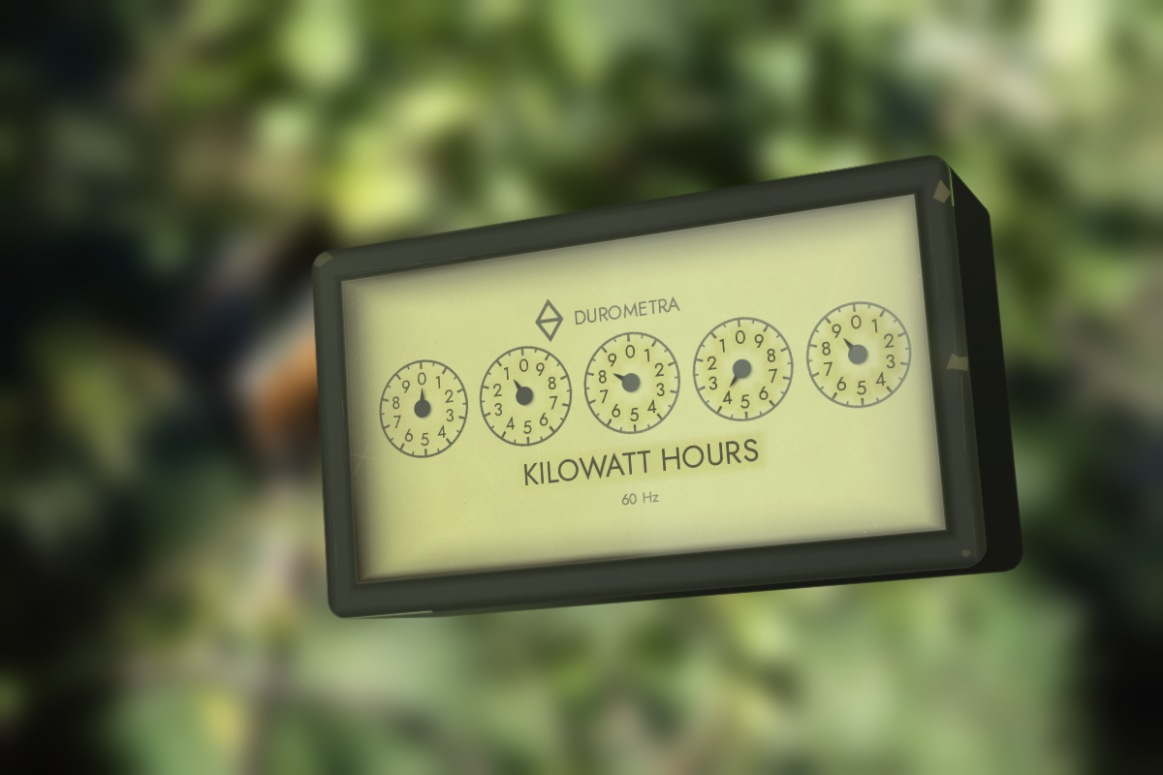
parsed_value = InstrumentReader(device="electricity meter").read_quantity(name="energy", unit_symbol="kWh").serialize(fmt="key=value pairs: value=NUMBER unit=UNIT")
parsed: value=839 unit=kWh
